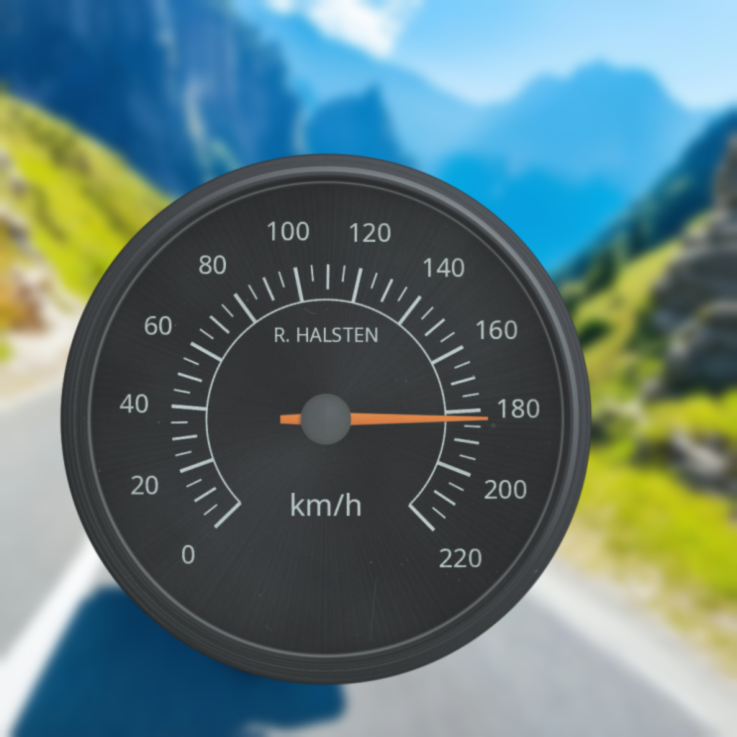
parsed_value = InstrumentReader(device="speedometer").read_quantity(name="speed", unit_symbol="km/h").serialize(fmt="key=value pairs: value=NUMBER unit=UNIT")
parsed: value=182.5 unit=km/h
